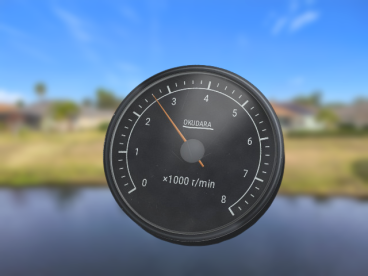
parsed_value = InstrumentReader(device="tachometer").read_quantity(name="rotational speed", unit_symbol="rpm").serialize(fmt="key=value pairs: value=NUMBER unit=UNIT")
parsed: value=2600 unit=rpm
